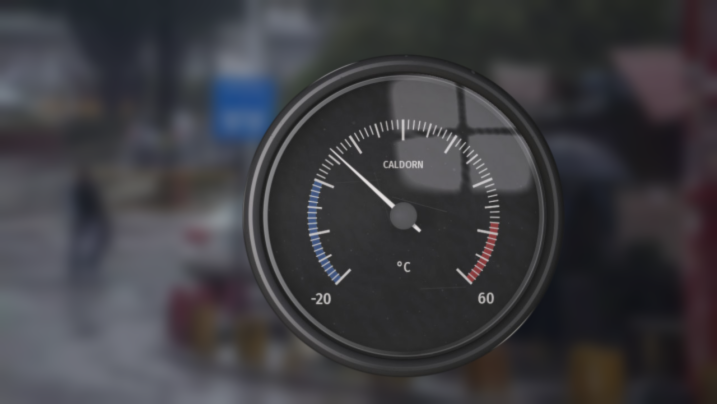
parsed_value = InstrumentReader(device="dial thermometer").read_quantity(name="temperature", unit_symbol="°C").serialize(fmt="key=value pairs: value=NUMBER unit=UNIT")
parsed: value=6 unit=°C
